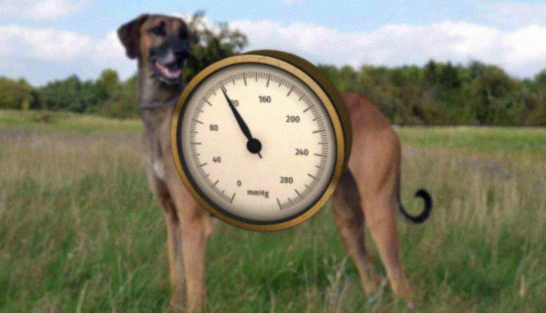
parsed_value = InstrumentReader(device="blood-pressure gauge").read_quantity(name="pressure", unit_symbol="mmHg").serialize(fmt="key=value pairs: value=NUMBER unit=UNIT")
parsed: value=120 unit=mmHg
